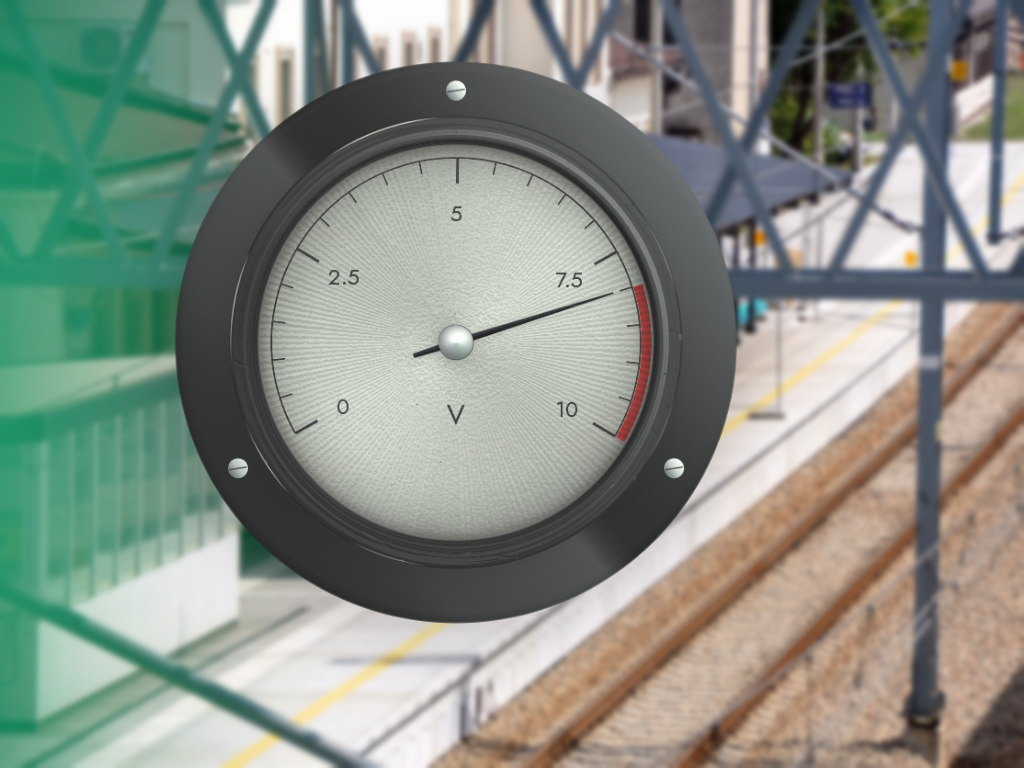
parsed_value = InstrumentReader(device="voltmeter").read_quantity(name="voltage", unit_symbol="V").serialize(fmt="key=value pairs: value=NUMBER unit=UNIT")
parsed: value=8 unit=V
